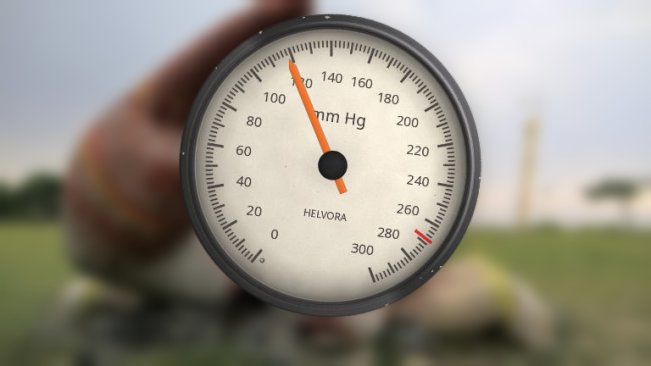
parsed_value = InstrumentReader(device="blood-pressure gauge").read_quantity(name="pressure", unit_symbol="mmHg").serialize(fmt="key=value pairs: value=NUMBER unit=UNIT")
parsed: value=118 unit=mmHg
